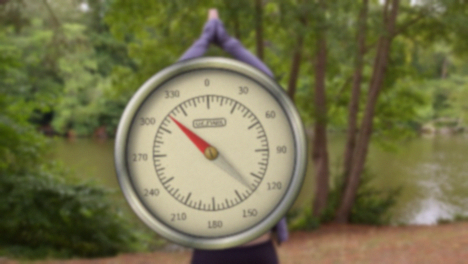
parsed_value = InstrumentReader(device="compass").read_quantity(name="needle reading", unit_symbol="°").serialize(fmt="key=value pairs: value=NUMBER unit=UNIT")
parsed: value=315 unit=°
